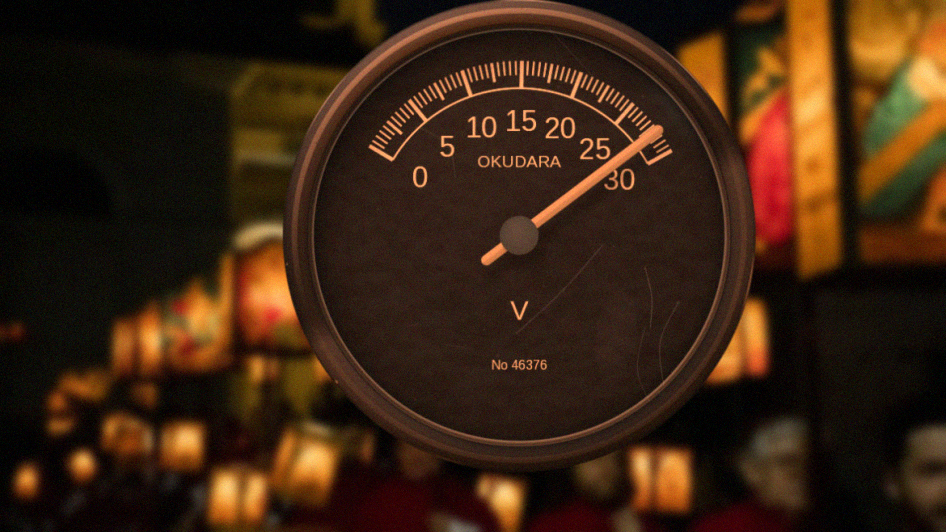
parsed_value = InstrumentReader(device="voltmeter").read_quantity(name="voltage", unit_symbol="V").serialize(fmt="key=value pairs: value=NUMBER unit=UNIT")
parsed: value=28 unit=V
